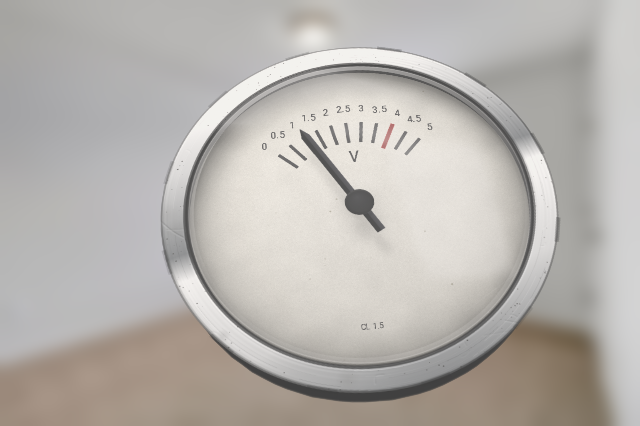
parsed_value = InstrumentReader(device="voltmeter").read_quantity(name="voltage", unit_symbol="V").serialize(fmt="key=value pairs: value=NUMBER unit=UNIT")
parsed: value=1 unit=V
